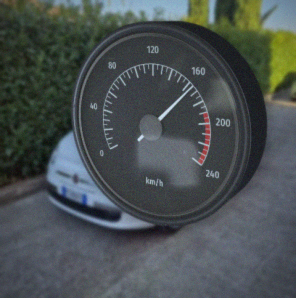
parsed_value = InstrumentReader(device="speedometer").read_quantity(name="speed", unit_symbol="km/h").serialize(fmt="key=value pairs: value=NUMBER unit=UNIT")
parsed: value=165 unit=km/h
